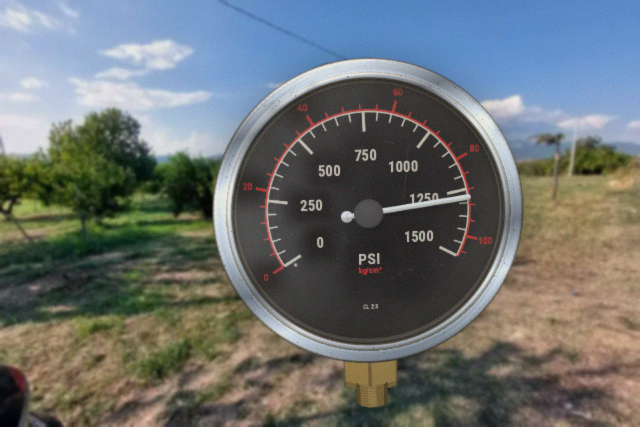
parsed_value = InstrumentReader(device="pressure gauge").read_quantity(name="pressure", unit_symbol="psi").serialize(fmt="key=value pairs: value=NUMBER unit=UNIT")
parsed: value=1275 unit=psi
